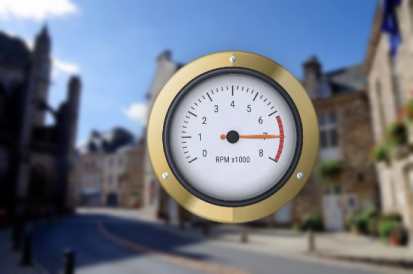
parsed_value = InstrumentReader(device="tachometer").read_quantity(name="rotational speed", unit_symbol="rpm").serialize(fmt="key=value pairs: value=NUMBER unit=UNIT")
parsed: value=7000 unit=rpm
